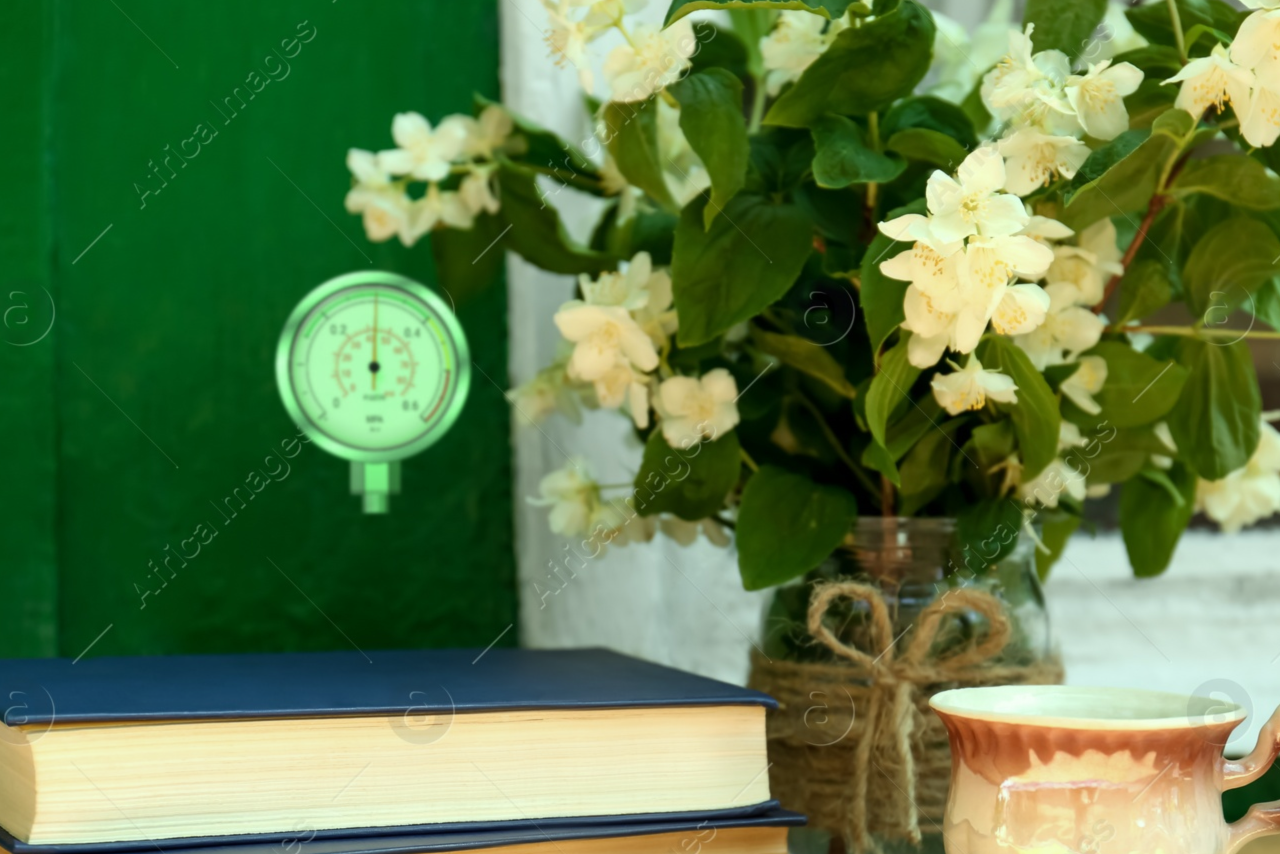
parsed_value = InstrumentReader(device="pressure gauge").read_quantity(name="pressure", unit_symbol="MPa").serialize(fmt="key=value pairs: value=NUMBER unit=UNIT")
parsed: value=0.3 unit=MPa
